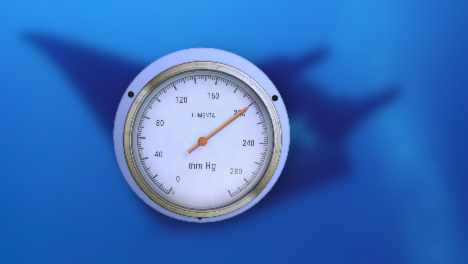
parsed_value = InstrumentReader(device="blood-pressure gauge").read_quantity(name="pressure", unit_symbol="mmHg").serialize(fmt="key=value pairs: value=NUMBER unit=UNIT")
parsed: value=200 unit=mmHg
